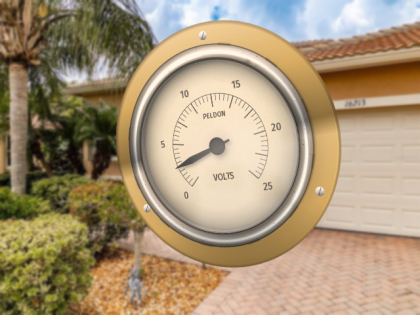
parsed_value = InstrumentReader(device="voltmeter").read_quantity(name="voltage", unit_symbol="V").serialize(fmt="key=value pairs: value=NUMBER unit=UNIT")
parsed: value=2.5 unit=V
